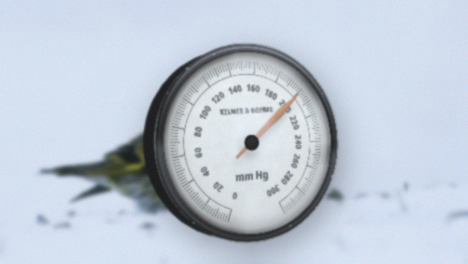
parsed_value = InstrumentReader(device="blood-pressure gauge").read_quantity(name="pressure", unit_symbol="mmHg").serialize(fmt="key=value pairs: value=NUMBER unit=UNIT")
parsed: value=200 unit=mmHg
